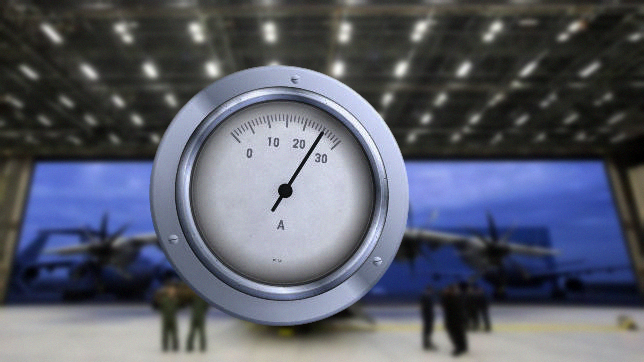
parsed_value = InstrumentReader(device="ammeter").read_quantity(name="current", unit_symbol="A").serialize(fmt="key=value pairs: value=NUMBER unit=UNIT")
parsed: value=25 unit=A
